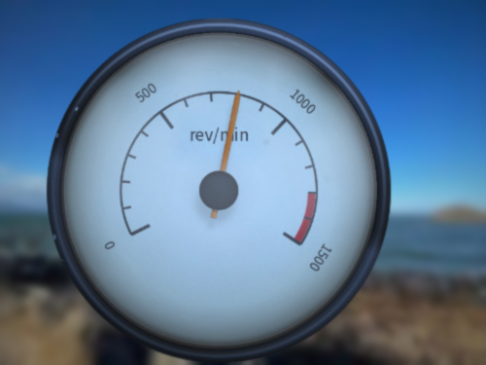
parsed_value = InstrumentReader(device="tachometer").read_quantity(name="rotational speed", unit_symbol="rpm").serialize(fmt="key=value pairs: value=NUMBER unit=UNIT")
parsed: value=800 unit=rpm
